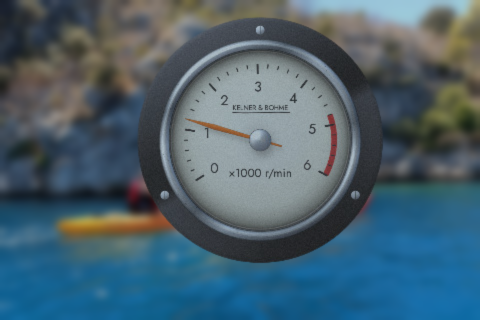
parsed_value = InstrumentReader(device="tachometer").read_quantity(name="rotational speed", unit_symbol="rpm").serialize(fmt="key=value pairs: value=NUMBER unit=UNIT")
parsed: value=1200 unit=rpm
